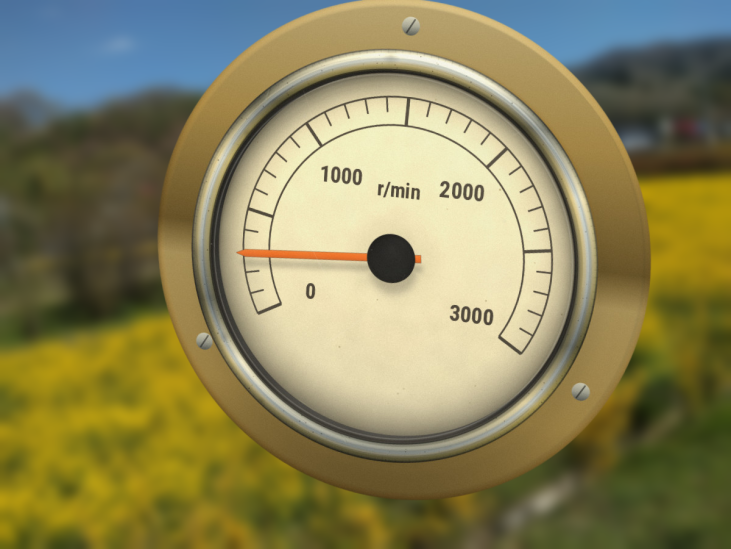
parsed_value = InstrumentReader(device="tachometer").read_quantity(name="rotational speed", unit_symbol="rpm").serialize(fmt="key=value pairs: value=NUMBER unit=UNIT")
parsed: value=300 unit=rpm
